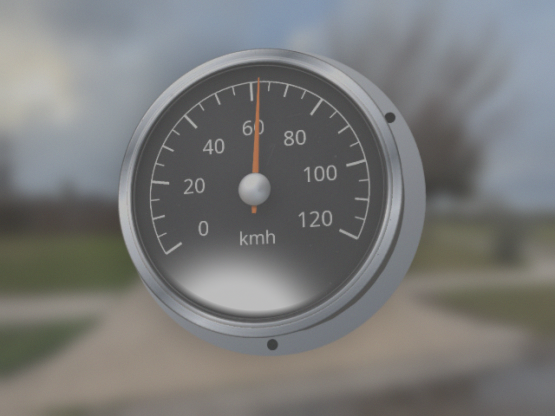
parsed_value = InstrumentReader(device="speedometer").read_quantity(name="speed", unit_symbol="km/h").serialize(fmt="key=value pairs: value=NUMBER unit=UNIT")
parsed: value=62.5 unit=km/h
